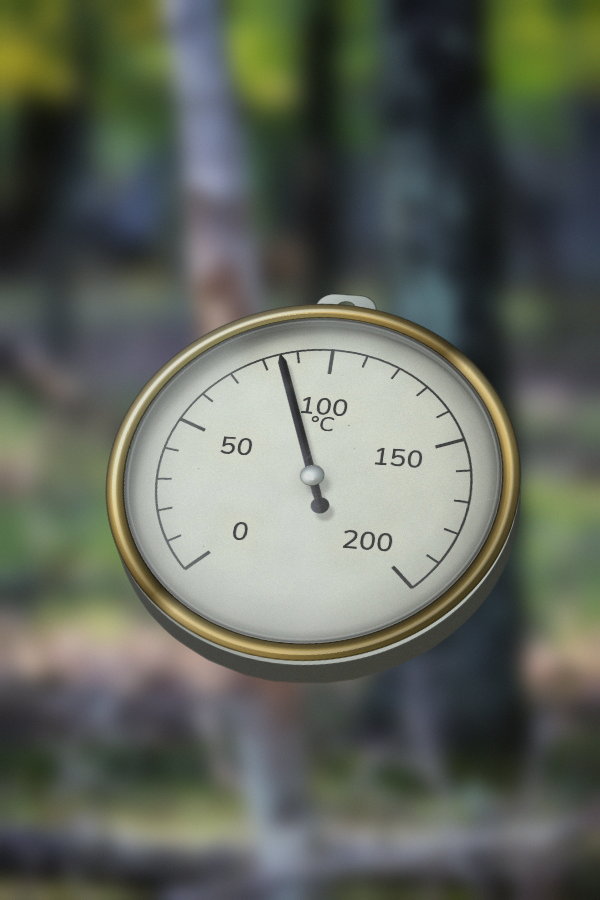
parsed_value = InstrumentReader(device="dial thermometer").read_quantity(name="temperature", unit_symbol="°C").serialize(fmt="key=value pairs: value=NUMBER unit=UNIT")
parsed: value=85 unit=°C
